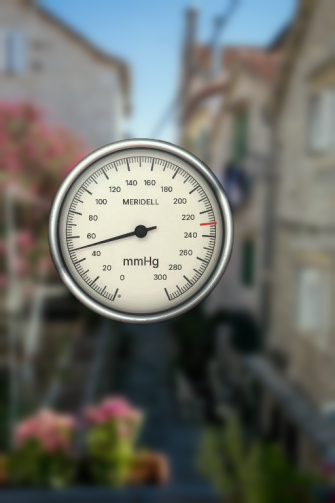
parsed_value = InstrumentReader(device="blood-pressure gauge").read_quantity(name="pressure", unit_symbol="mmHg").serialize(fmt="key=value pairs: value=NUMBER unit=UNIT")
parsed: value=50 unit=mmHg
